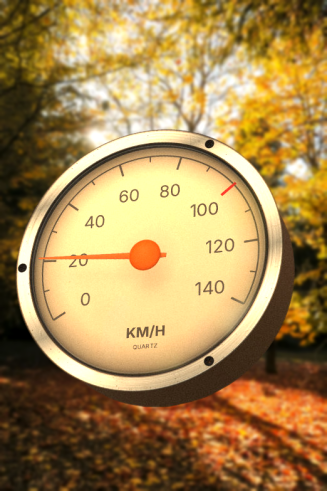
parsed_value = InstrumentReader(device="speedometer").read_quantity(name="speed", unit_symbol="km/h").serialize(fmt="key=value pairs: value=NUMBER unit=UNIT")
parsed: value=20 unit=km/h
